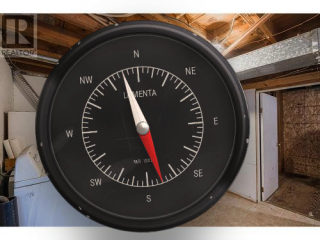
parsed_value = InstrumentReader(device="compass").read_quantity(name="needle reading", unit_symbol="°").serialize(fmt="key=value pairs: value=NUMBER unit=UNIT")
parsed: value=165 unit=°
